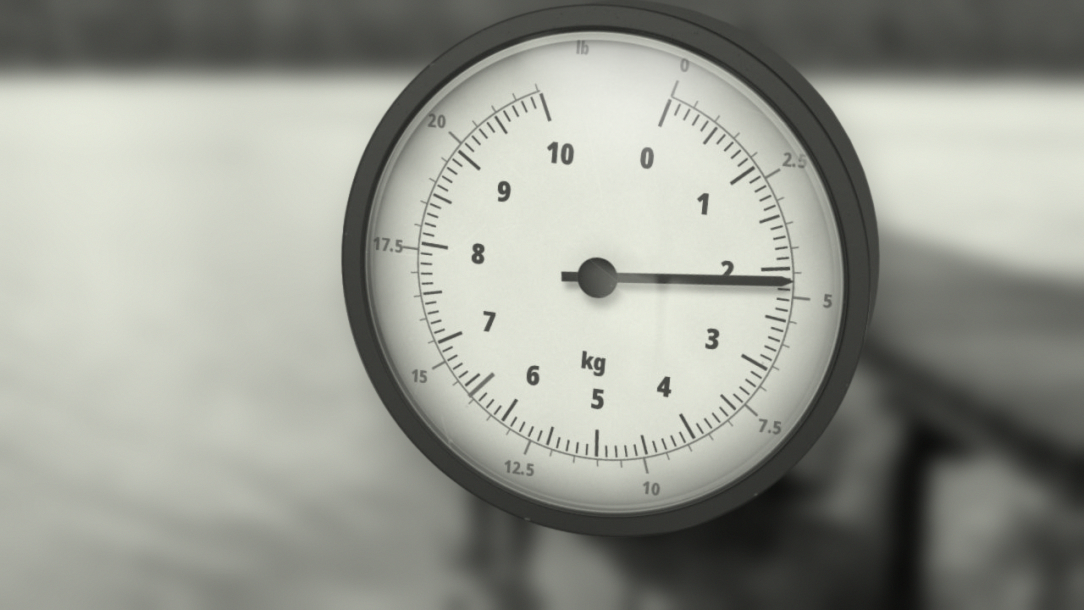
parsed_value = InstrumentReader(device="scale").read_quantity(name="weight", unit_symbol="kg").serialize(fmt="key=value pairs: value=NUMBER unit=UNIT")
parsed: value=2.1 unit=kg
